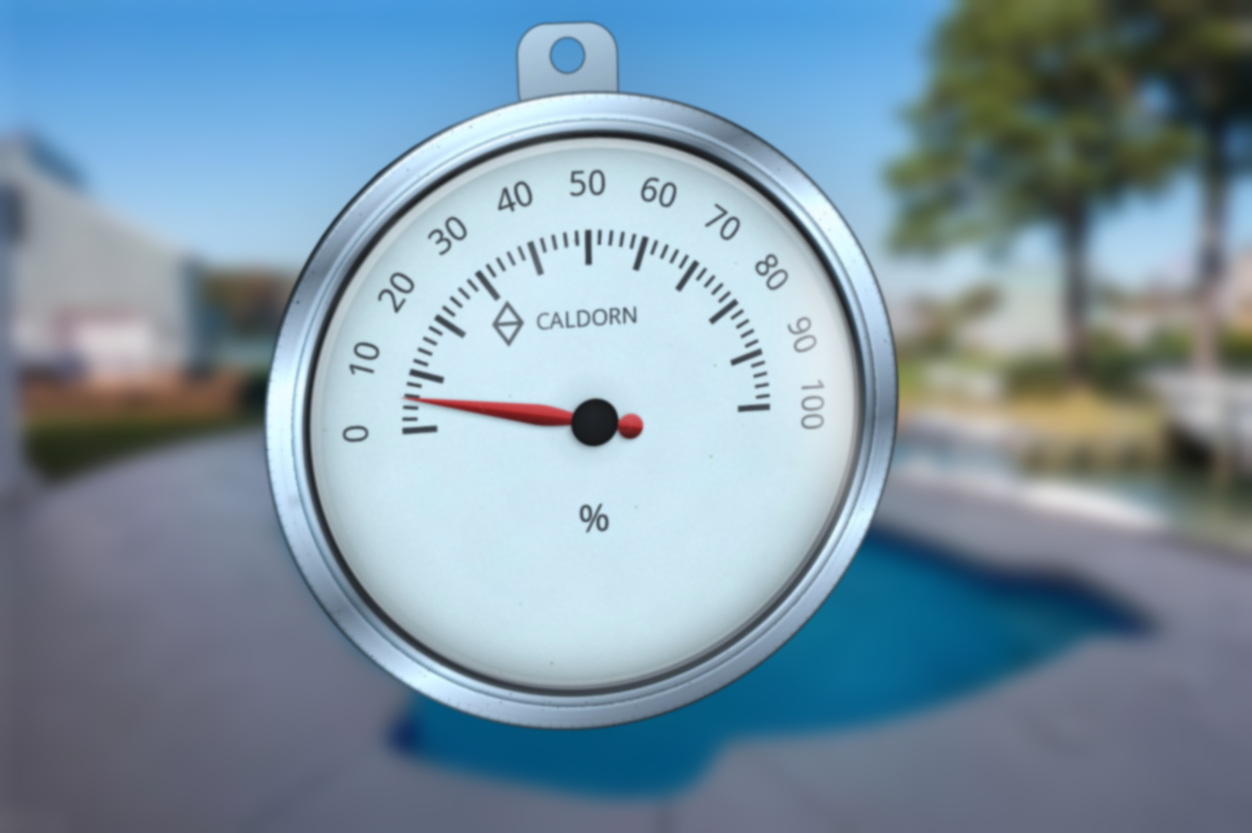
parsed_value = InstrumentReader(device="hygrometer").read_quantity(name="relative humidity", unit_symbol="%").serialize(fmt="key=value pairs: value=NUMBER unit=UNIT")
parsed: value=6 unit=%
